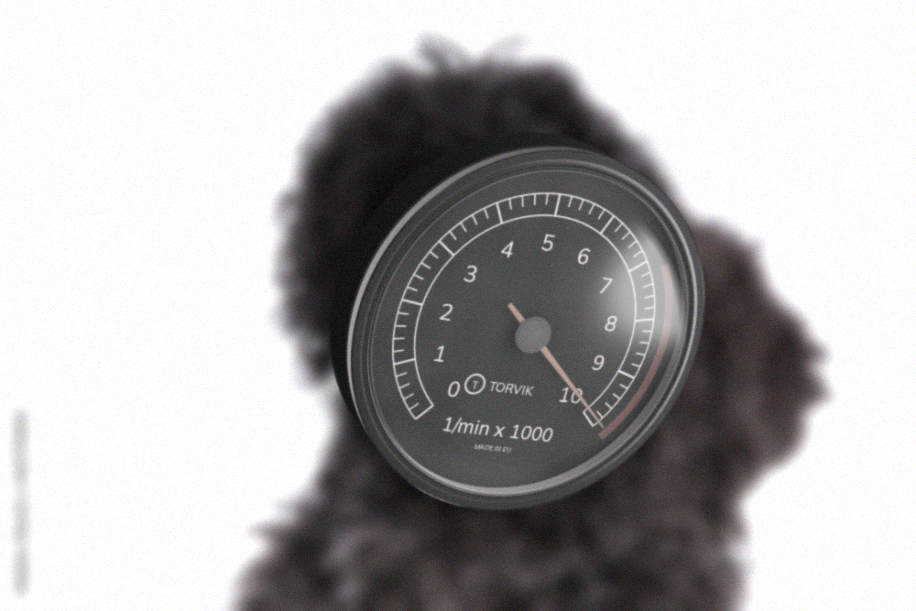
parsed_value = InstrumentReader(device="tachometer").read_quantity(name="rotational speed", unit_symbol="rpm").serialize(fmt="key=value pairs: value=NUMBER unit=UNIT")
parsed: value=9900 unit=rpm
